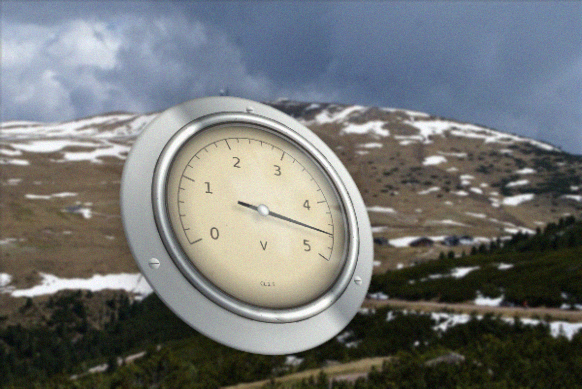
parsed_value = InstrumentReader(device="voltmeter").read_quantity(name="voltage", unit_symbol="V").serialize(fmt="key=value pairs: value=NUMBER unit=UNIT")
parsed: value=4.6 unit=V
